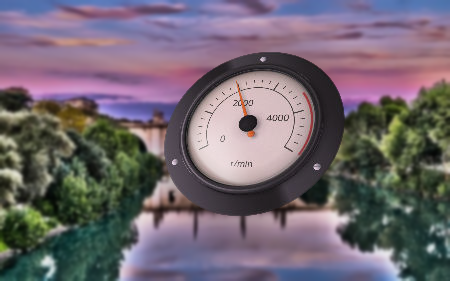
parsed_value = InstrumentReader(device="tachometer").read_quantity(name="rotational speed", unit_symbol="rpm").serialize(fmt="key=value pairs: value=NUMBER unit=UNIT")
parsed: value=2000 unit=rpm
